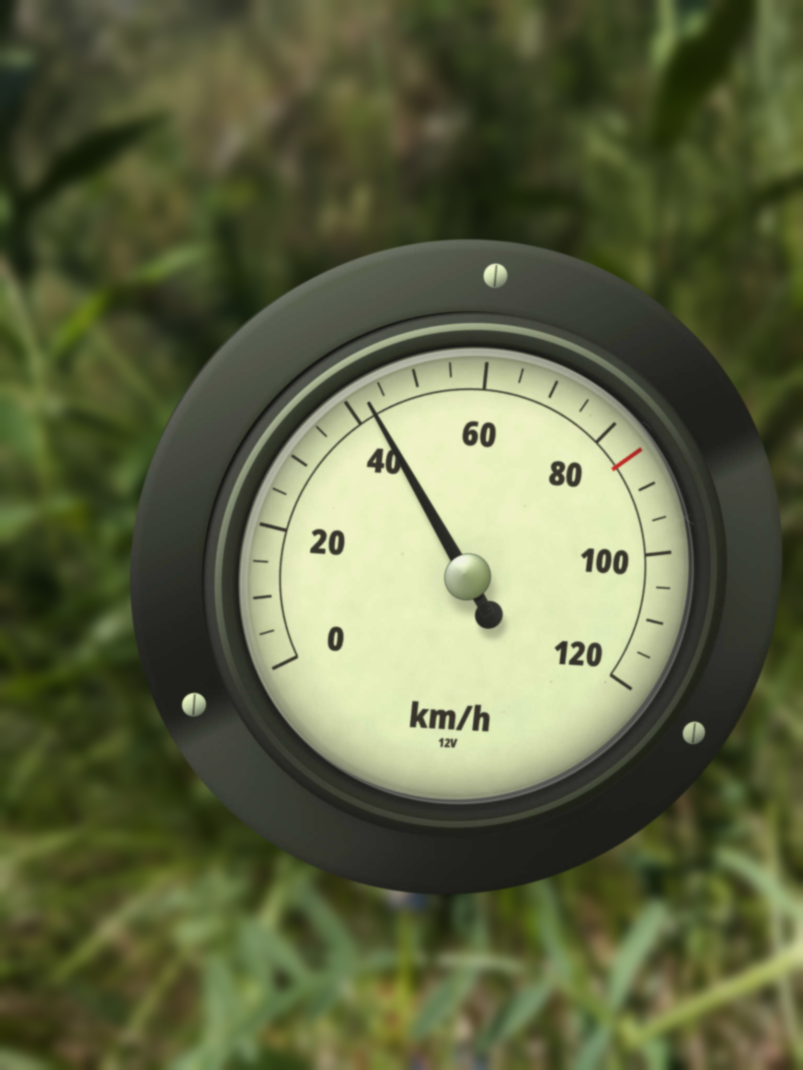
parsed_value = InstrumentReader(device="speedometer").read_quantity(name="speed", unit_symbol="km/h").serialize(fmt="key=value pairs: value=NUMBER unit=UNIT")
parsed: value=42.5 unit=km/h
